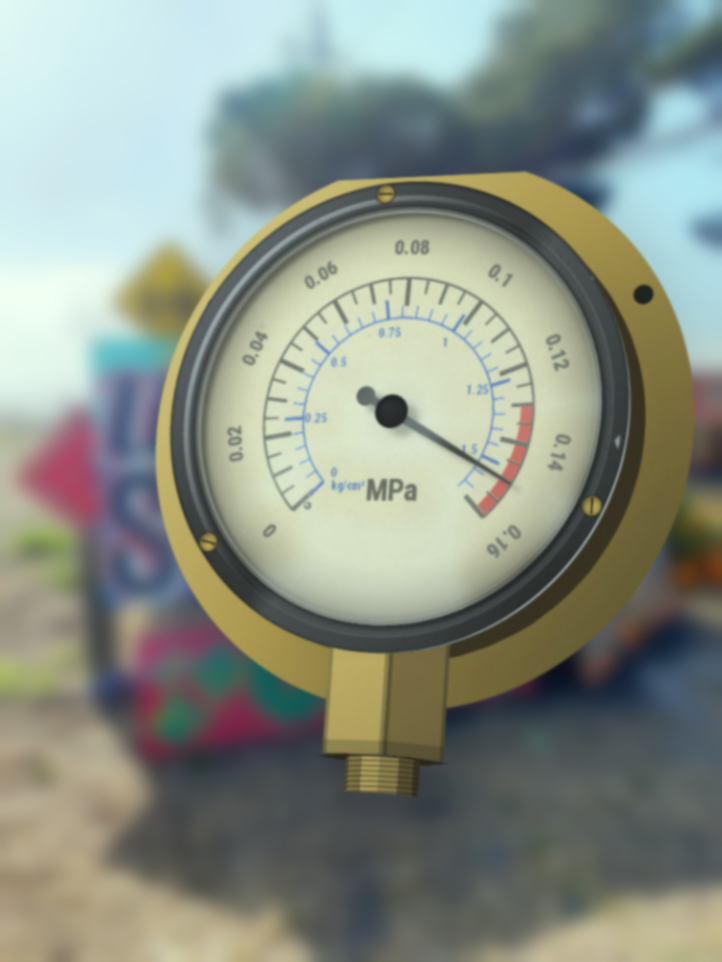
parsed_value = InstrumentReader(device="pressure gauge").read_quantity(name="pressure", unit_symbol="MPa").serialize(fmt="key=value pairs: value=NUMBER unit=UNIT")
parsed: value=0.15 unit=MPa
